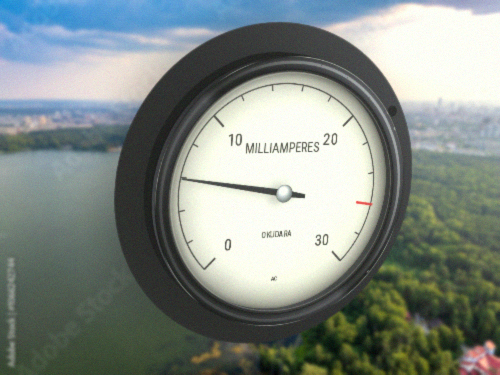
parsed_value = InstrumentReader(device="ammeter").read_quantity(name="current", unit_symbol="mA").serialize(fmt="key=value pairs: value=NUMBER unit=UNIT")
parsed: value=6 unit=mA
